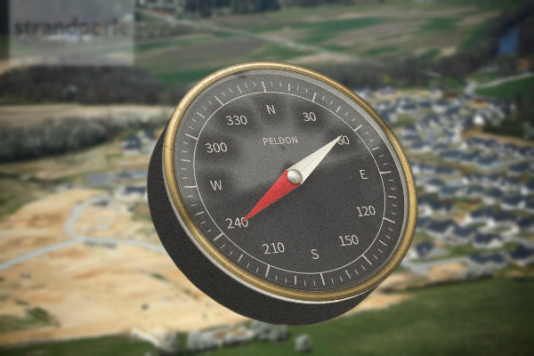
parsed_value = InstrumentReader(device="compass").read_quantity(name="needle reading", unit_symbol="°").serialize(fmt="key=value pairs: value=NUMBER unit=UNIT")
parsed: value=237.5 unit=°
